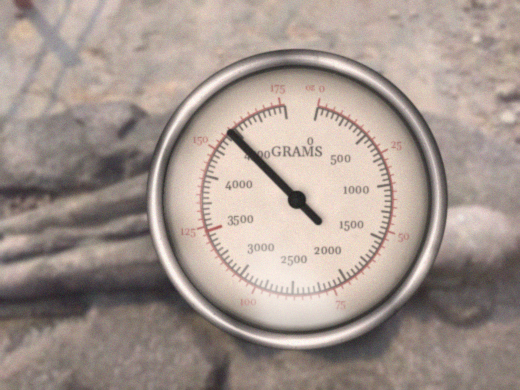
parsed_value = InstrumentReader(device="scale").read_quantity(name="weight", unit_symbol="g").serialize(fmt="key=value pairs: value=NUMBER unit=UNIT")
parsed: value=4450 unit=g
